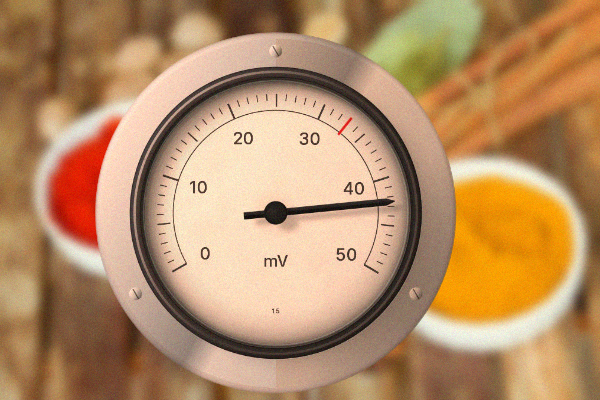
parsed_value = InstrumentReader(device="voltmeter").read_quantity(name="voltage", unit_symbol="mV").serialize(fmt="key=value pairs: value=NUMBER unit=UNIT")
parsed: value=42.5 unit=mV
